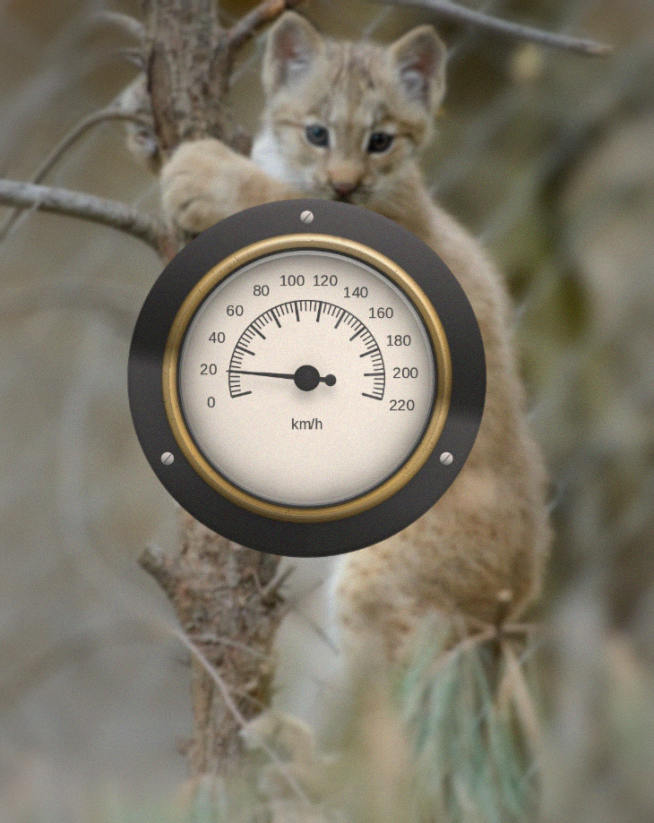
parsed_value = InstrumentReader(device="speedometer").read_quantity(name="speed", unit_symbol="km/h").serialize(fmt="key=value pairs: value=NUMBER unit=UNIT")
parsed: value=20 unit=km/h
